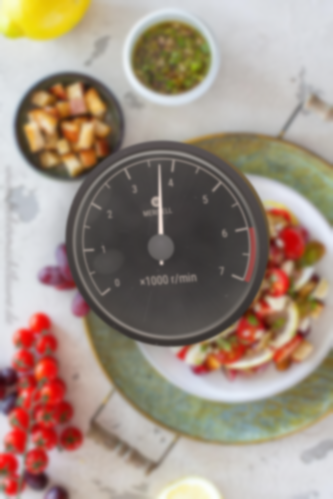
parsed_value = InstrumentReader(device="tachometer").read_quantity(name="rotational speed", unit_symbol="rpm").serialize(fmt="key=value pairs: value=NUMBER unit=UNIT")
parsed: value=3750 unit=rpm
